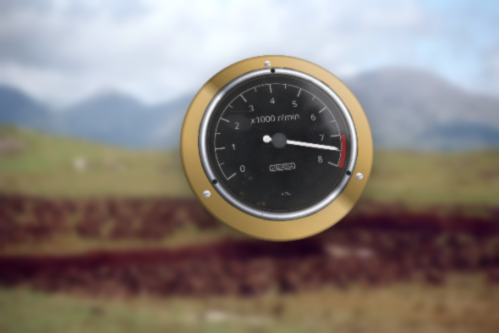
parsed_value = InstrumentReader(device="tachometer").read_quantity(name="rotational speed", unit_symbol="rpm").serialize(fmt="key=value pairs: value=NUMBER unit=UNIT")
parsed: value=7500 unit=rpm
